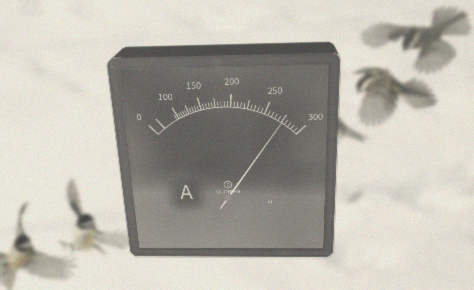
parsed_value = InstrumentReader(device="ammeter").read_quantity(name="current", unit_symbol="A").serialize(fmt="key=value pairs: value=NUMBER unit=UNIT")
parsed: value=275 unit=A
